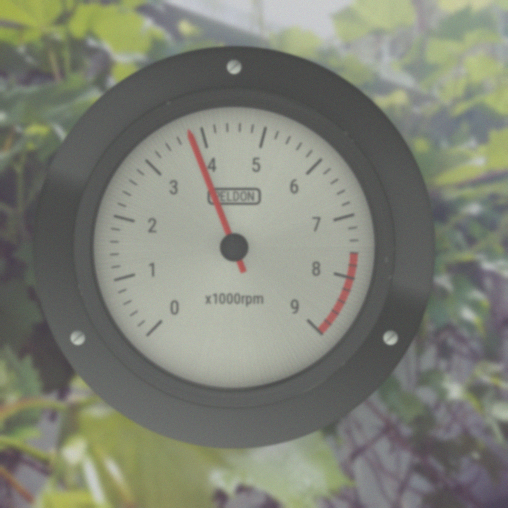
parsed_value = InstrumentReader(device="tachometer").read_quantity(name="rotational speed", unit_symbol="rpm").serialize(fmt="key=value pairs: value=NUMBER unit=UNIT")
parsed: value=3800 unit=rpm
